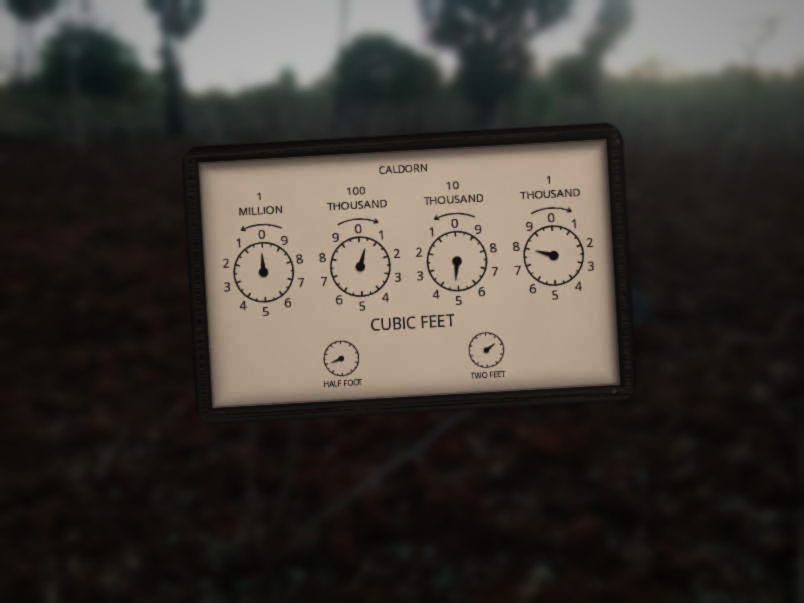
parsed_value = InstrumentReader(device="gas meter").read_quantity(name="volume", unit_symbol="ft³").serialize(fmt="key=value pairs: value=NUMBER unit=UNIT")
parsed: value=4800 unit=ft³
